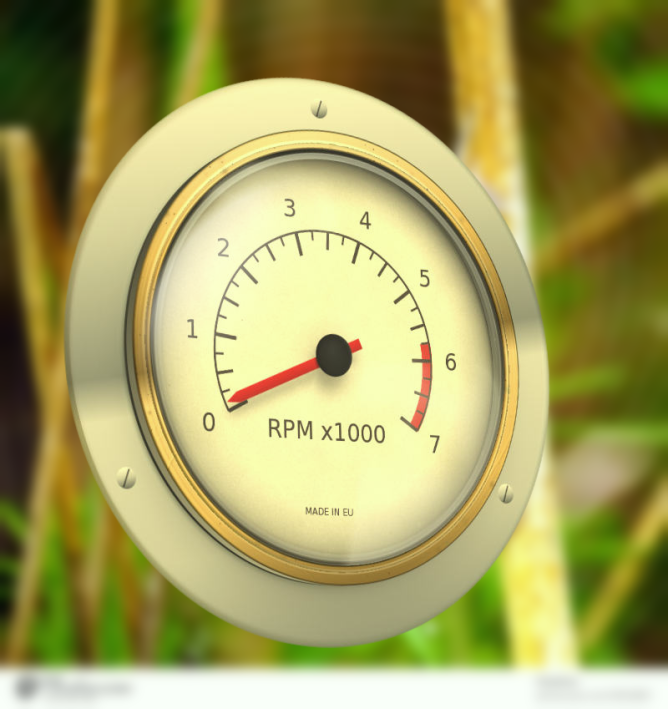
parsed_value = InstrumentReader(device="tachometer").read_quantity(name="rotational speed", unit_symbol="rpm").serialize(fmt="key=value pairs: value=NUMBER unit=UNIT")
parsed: value=125 unit=rpm
